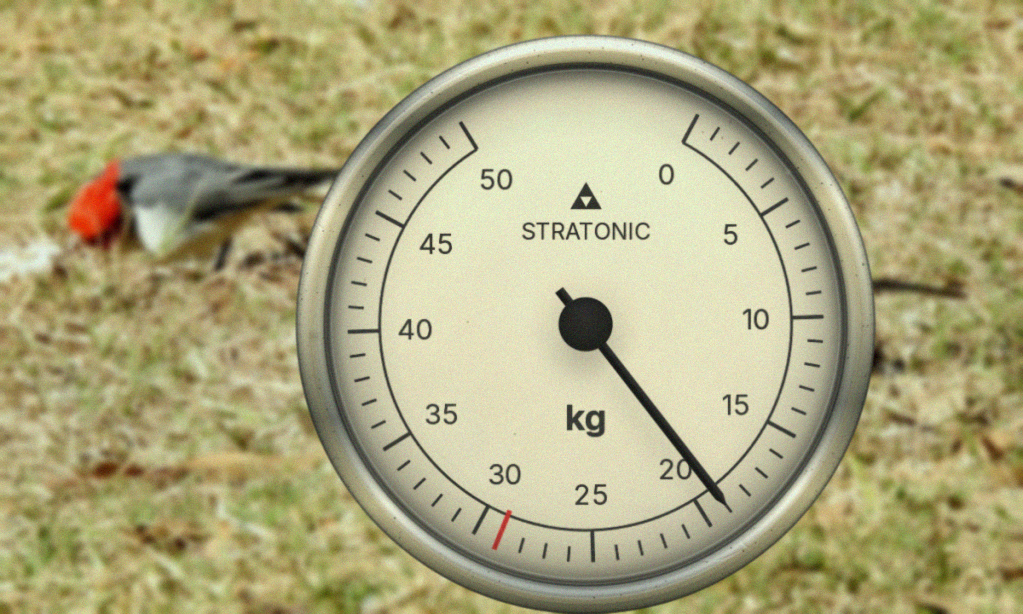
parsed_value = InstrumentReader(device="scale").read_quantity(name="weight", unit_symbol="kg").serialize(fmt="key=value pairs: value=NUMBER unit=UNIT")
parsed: value=19 unit=kg
